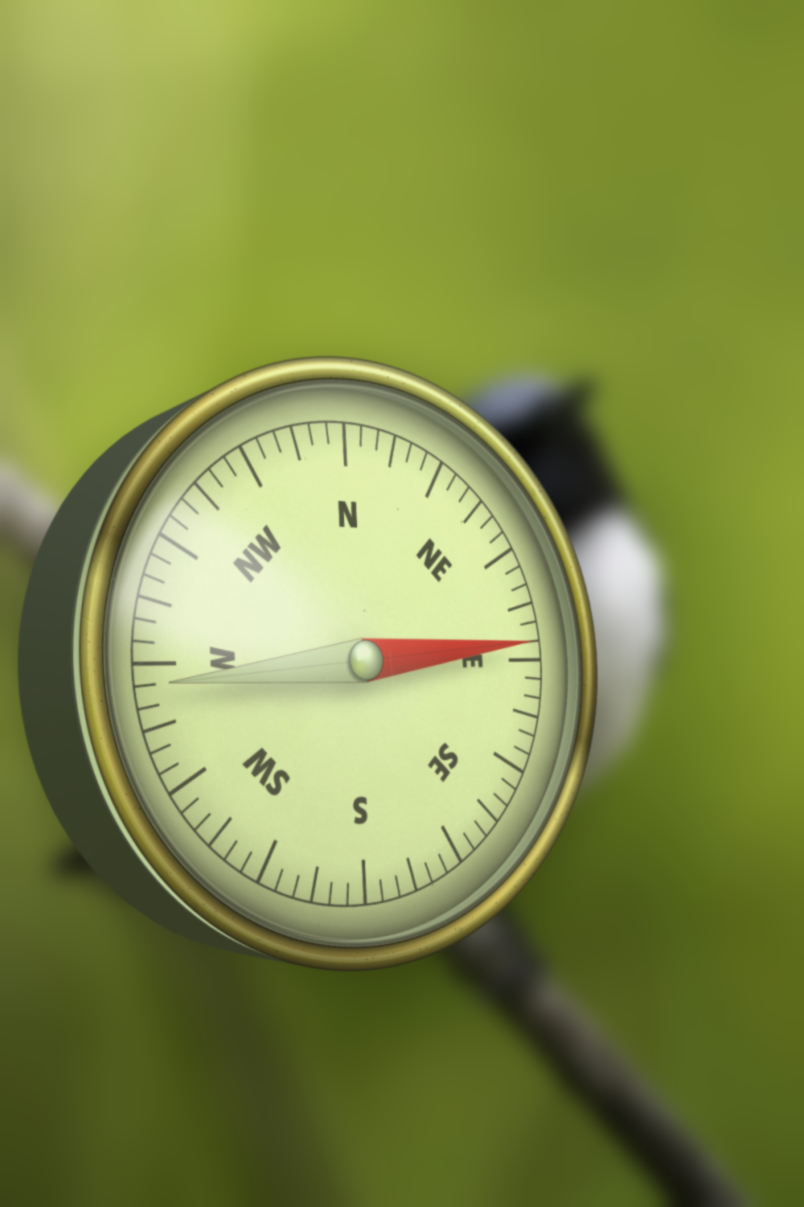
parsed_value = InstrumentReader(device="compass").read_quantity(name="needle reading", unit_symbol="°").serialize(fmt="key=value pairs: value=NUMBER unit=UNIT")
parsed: value=85 unit=°
